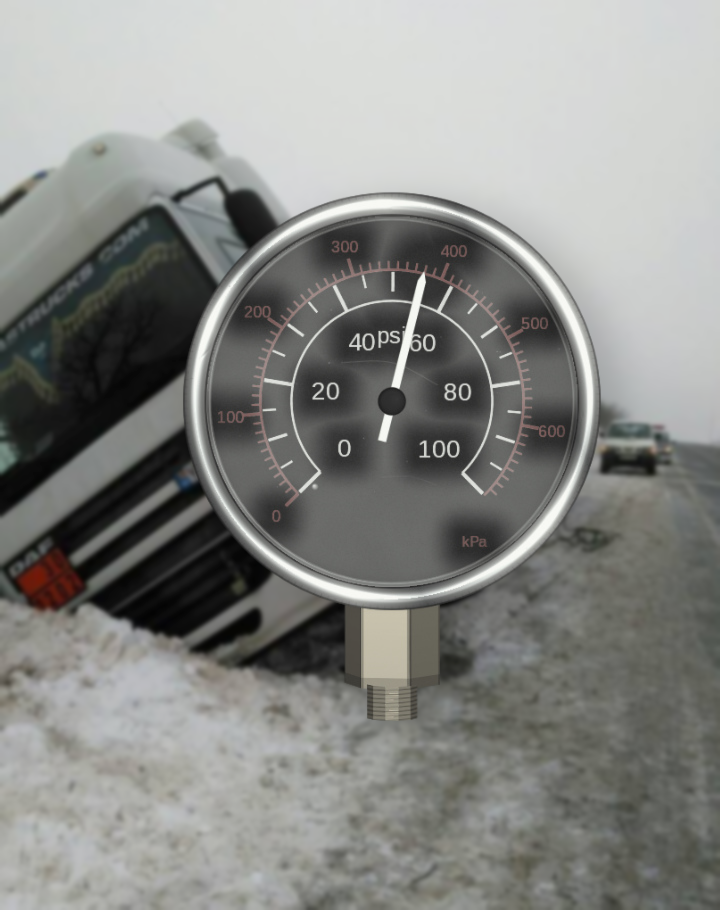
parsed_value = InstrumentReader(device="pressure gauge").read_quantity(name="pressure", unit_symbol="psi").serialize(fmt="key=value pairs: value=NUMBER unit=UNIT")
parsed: value=55 unit=psi
